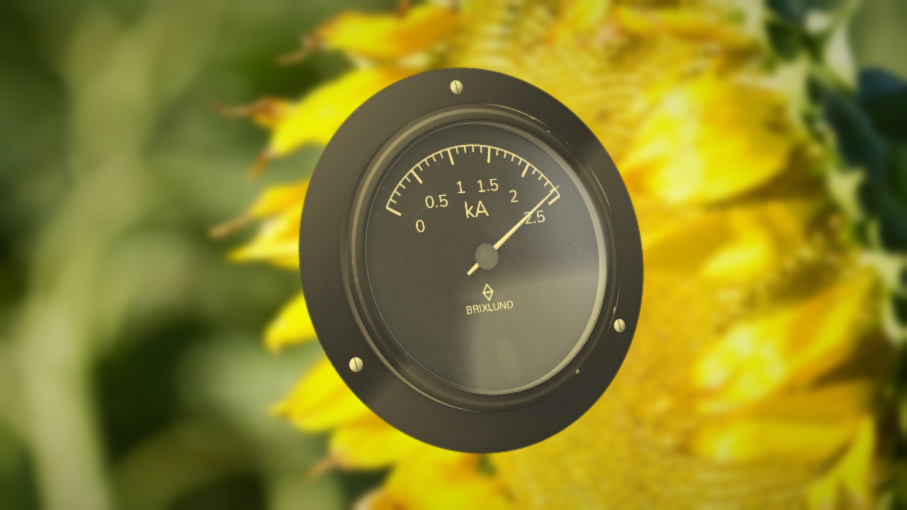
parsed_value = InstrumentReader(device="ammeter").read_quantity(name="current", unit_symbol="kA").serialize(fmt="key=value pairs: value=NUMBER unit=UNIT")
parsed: value=2.4 unit=kA
